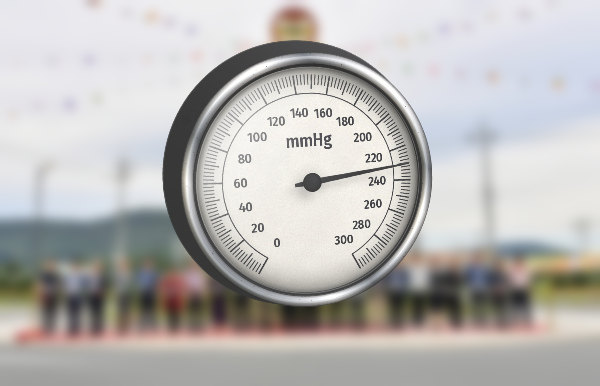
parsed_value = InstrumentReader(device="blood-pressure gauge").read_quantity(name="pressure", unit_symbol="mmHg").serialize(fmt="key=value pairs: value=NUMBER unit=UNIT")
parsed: value=230 unit=mmHg
